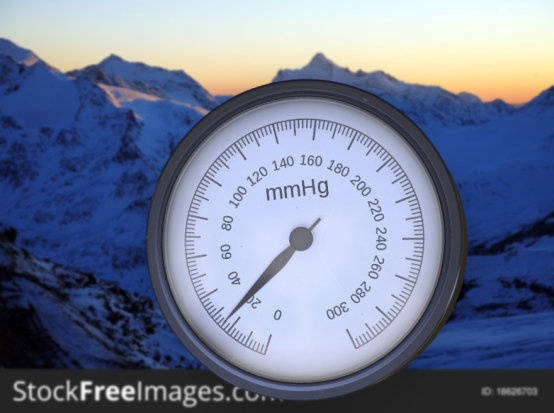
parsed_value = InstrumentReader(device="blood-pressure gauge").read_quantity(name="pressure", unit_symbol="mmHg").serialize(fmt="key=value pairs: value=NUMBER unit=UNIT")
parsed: value=24 unit=mmHg
